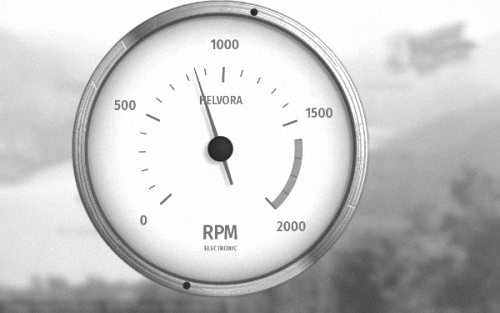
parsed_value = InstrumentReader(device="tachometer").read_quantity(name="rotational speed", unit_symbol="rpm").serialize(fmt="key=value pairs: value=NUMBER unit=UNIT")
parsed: value=850 unit=rpm
